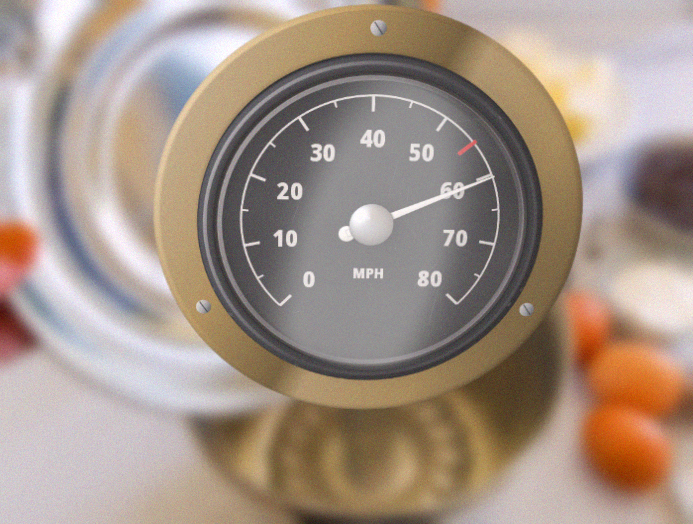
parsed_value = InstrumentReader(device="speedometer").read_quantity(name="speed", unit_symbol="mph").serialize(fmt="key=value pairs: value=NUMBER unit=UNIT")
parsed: value=60 unit=mph
